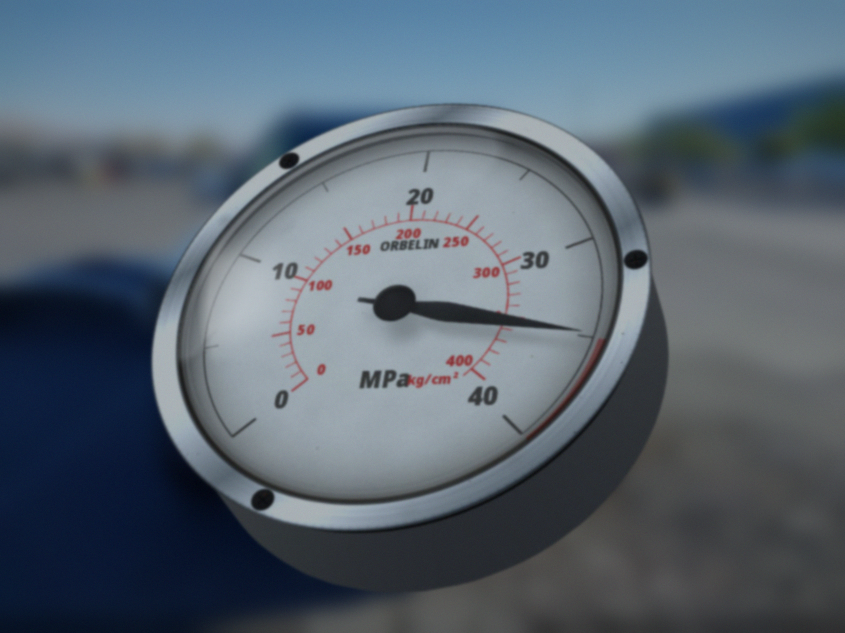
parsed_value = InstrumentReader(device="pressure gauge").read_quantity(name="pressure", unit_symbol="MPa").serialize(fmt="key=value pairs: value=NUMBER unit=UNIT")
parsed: value=35 unit=MPa
